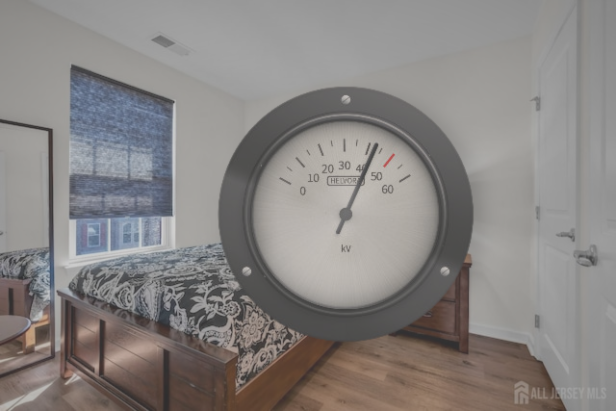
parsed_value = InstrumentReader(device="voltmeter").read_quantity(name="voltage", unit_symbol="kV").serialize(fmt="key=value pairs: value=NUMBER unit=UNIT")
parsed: value=42.5 unit=kV
